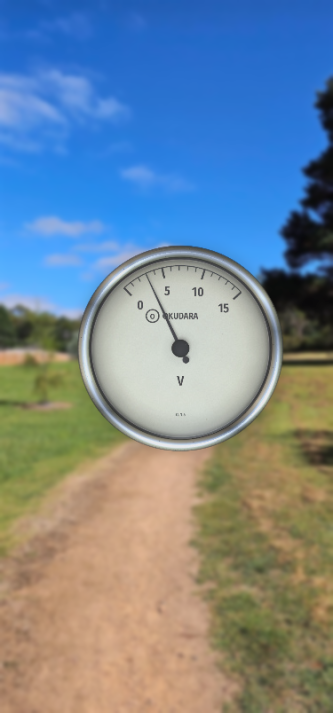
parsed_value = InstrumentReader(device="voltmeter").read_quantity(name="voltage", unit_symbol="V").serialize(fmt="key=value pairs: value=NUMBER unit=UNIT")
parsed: value=3 unit=V
